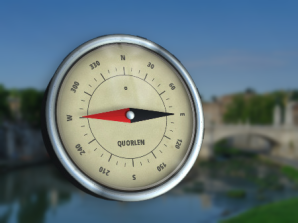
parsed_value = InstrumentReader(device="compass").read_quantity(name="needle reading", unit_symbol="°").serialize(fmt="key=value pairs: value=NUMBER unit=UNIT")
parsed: value=270 unit=°
